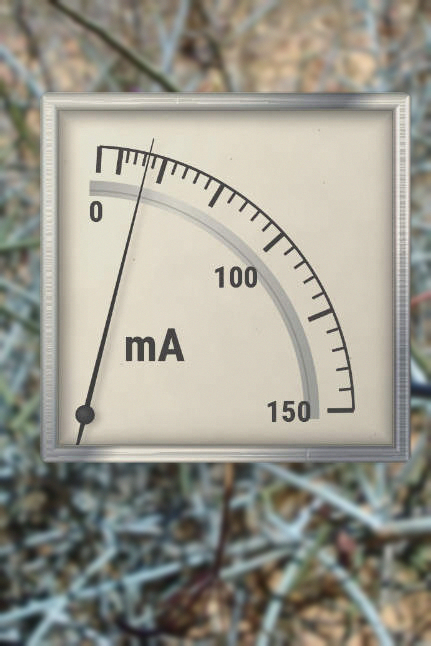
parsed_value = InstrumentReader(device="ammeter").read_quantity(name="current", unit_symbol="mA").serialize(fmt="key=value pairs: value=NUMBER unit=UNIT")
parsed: value=42.5 unit=mA
